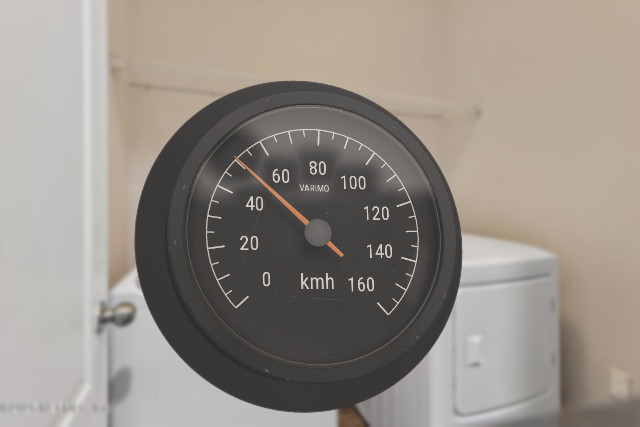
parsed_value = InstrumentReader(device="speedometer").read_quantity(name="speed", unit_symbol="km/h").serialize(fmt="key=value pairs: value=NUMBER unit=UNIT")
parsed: value=50 unit=km/h
